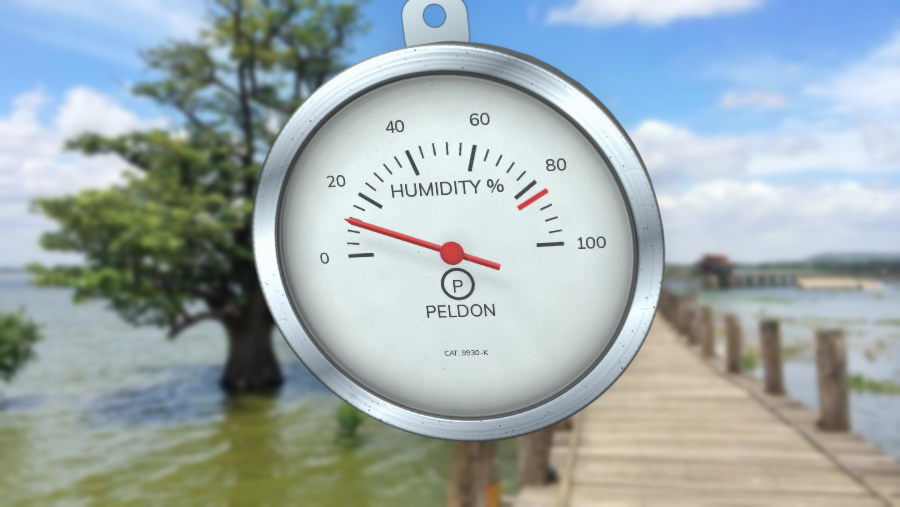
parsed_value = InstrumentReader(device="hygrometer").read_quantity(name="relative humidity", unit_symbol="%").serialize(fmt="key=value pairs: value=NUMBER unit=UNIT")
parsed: value=12 unit=%
